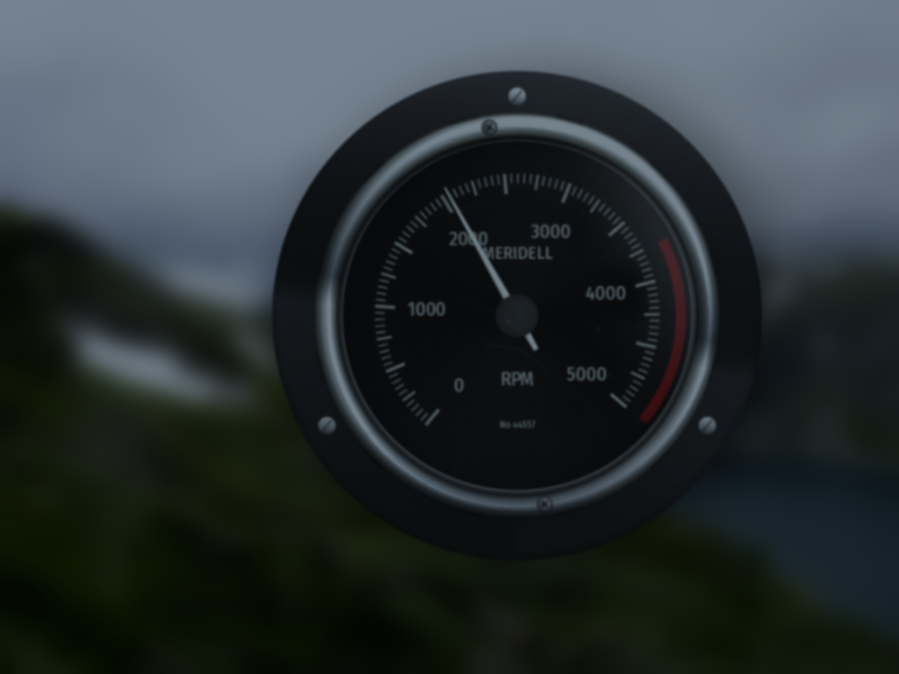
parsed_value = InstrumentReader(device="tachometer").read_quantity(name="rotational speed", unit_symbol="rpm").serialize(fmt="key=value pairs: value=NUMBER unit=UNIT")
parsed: value=2050 unit=rpm
